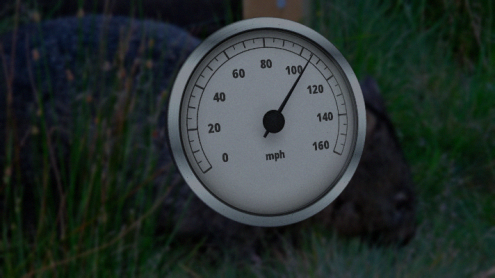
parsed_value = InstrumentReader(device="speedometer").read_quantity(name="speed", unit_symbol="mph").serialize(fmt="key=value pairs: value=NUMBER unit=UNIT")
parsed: value=105 unit=mph
